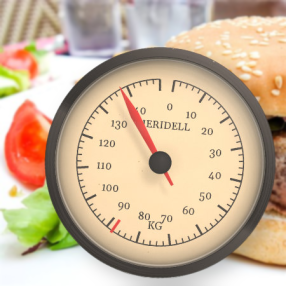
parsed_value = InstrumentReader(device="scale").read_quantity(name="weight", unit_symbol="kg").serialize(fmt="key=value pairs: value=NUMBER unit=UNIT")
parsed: value=138 unit=kg
